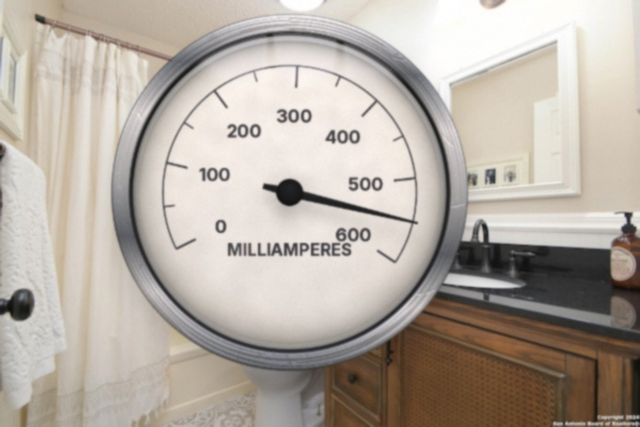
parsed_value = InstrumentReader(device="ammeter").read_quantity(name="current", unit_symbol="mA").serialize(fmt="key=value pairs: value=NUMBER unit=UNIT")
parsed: value=550 unit=mA
